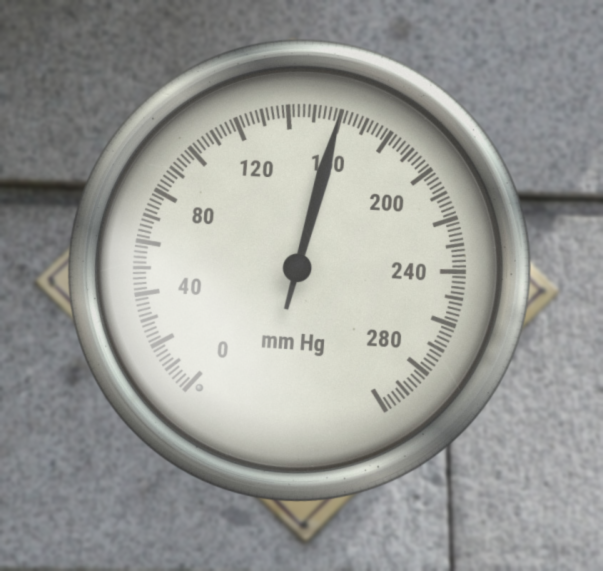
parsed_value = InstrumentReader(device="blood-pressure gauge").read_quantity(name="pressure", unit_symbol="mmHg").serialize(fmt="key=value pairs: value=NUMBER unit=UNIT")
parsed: value=160 unit=mmHg
